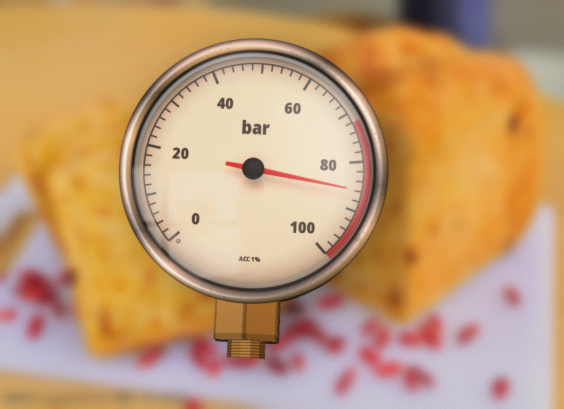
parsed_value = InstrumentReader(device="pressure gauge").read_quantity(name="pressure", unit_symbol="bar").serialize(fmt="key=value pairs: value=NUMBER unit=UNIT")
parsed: value=86 unit=bar
